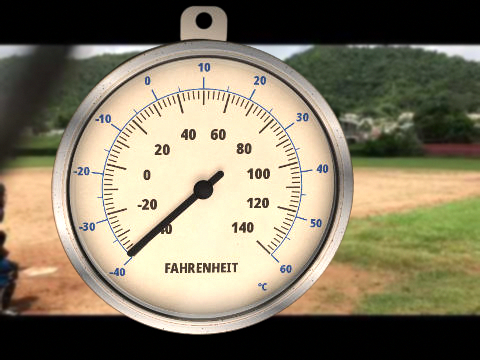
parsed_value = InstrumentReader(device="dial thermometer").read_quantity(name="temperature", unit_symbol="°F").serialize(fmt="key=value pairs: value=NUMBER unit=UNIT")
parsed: value=-38 unit=°F
